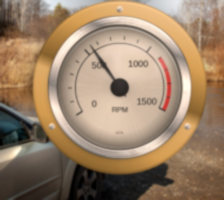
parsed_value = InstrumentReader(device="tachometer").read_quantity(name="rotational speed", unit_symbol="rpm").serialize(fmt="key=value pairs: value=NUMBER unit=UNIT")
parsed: value=550 unit=rpm
